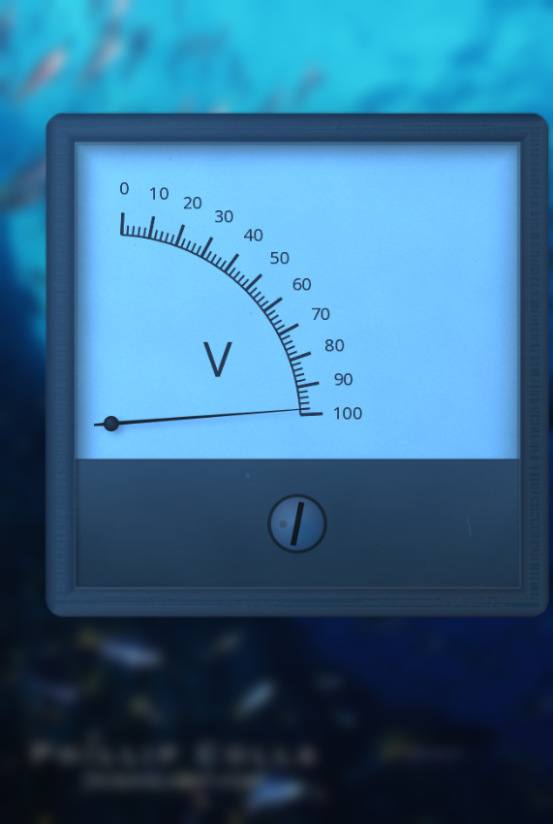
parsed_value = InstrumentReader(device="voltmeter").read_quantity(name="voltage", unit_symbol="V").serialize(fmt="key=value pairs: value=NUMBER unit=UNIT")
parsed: value=98 unit=V
